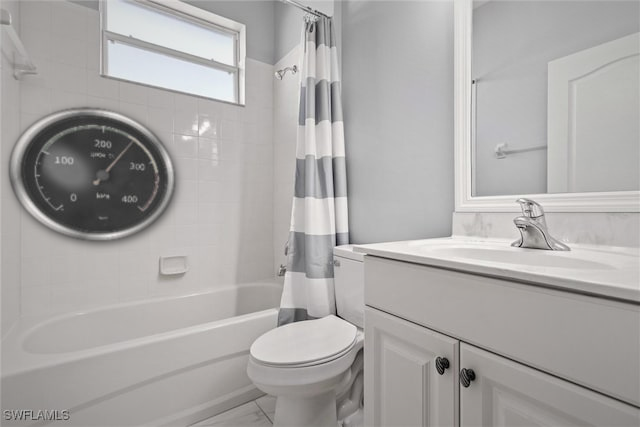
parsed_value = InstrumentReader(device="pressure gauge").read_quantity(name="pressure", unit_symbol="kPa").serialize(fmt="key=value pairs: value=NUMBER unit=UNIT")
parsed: value=250 unit=kPa
